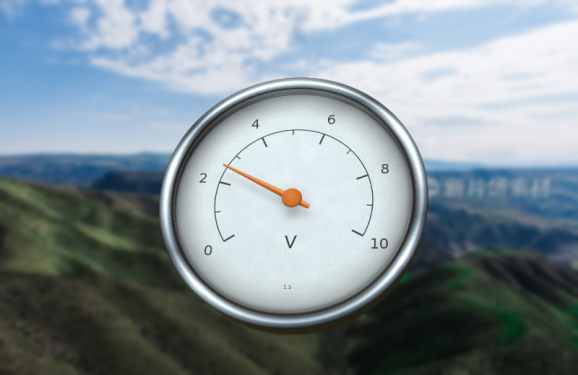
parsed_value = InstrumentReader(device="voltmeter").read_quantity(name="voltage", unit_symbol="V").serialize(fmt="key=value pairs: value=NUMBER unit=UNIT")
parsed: value=2.5 unit=V
